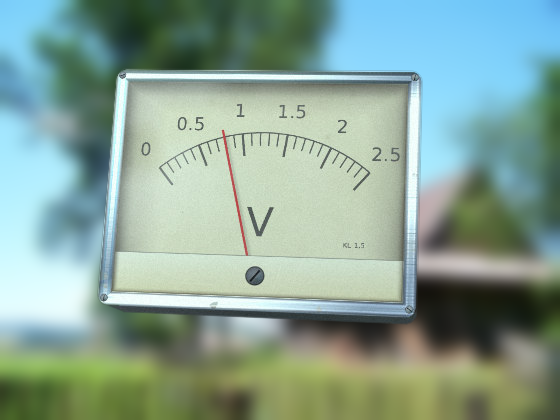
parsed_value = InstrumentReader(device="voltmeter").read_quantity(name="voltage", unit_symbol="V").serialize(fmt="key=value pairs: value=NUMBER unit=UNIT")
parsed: value=0.8 unit=V
